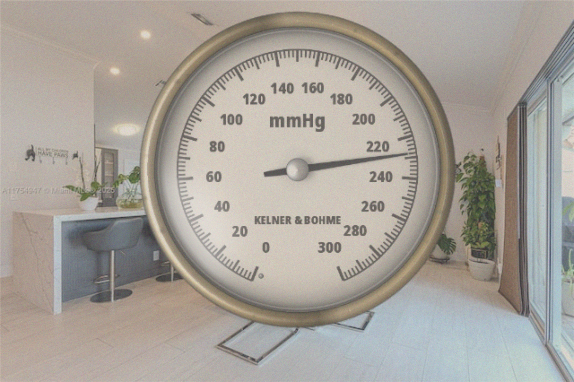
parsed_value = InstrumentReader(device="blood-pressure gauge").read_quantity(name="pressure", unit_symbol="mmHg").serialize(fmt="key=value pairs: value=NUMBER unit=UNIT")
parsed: value=228 unit=mmHg
